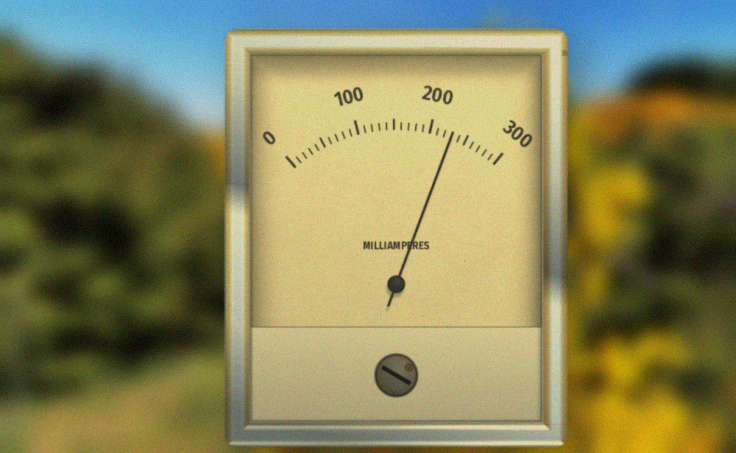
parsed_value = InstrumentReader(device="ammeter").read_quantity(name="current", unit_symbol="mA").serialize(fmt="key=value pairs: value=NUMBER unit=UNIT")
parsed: value=230 unit=mA
